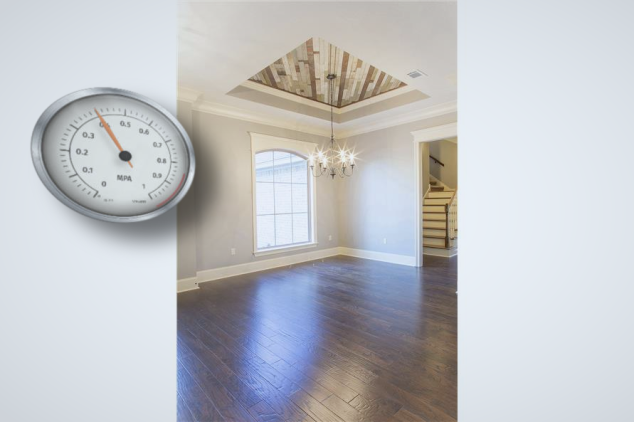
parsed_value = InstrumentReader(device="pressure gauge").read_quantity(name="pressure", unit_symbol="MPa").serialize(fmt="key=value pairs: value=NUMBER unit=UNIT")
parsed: value=0.4 unit=MPa
